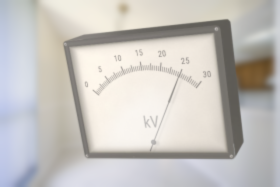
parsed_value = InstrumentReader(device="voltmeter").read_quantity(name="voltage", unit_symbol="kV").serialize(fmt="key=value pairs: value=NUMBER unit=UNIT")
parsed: value=25 unit=kV
